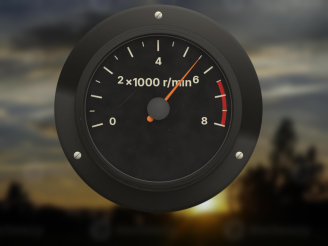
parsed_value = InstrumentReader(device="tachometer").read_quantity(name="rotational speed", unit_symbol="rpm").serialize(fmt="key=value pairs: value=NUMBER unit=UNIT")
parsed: value=5500 unit=rpm
